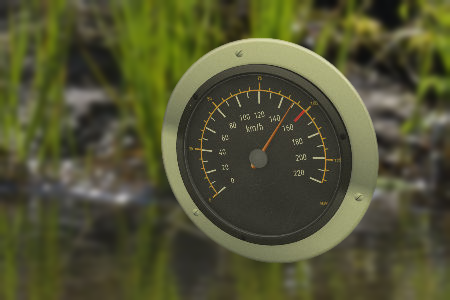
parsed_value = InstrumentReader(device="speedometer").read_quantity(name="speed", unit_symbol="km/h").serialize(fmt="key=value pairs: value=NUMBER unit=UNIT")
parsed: value=150 unit=km/h
